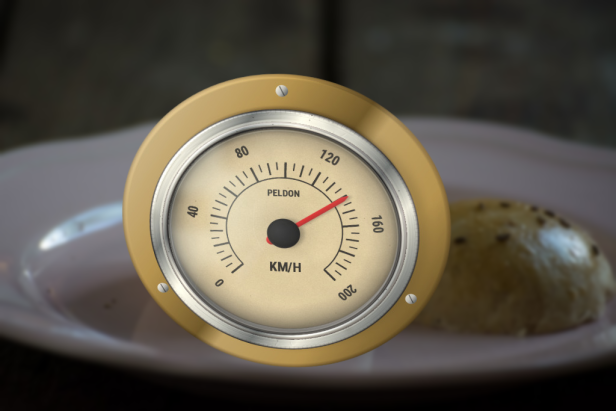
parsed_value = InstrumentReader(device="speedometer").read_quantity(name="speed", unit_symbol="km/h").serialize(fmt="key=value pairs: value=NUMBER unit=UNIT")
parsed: value=140 unit=km/h
